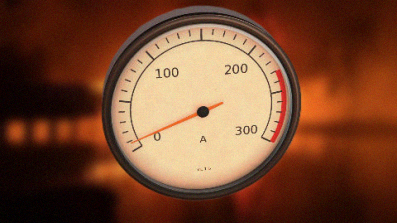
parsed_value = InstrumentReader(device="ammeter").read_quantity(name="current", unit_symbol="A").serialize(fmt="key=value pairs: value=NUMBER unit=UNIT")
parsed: value=10 unit=A
